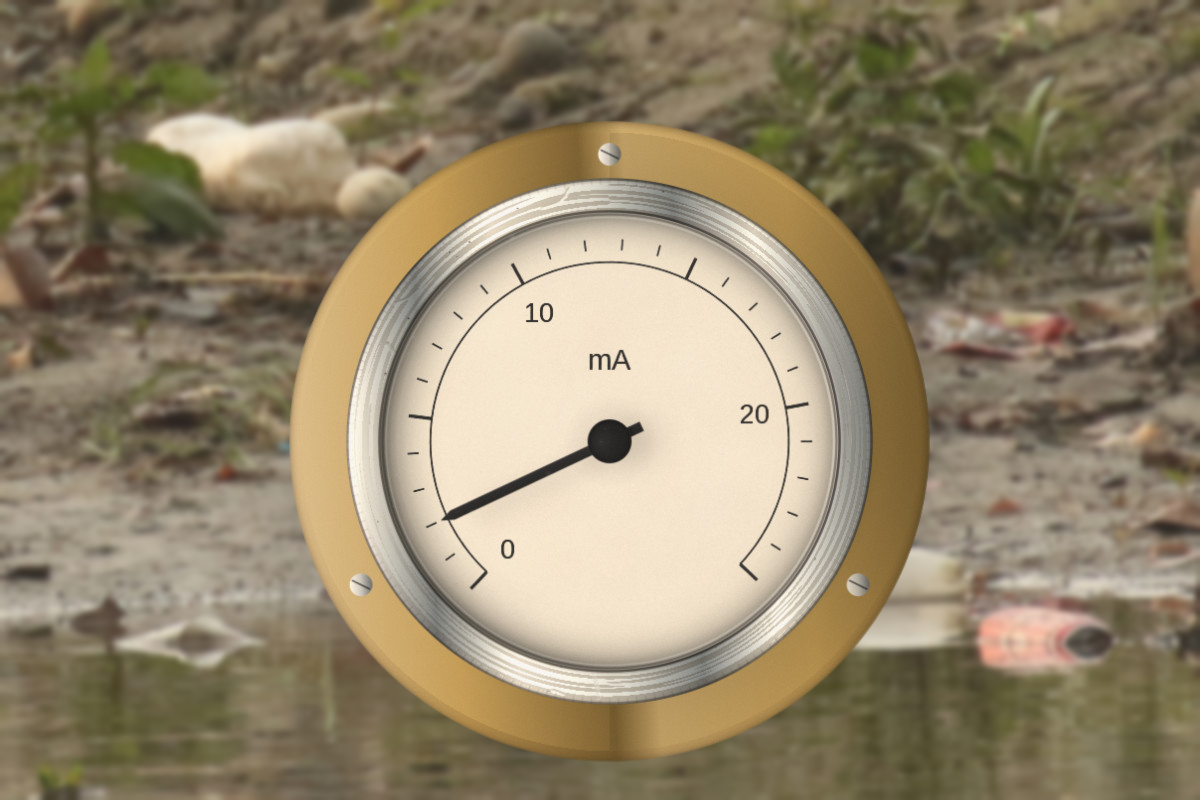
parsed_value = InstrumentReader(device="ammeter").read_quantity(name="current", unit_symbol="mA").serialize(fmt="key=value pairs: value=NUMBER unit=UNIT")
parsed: value=2 unit=mA
